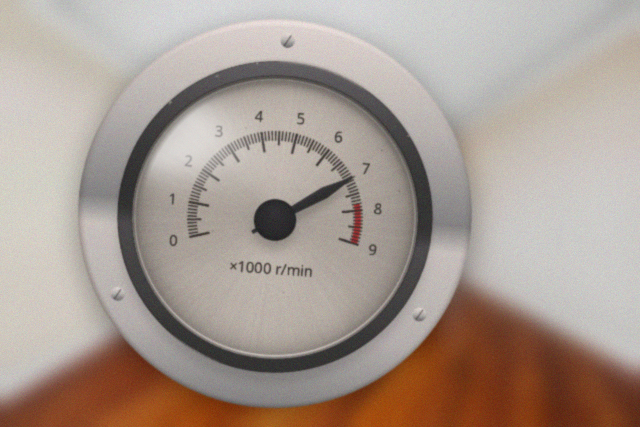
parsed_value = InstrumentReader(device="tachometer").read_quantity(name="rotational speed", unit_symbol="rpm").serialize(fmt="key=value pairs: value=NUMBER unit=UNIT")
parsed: value=7000 unit=rpm
